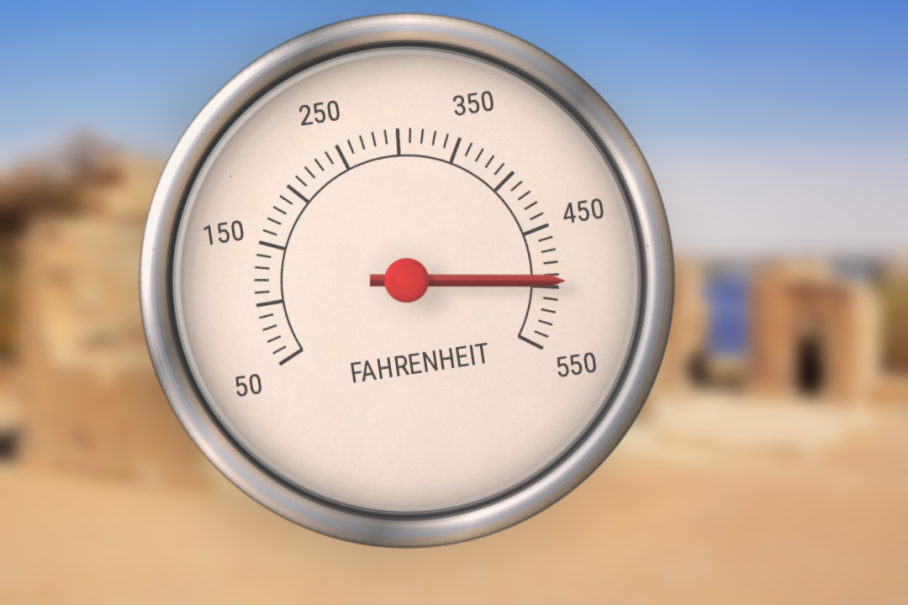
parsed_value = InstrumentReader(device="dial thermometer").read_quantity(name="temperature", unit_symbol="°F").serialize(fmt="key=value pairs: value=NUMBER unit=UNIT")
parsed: value=495 unit=°F
